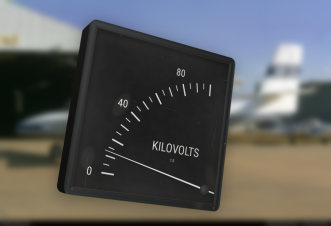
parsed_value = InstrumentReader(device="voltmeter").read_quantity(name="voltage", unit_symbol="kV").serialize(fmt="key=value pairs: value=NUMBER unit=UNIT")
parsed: value=12.5 unit=kV
